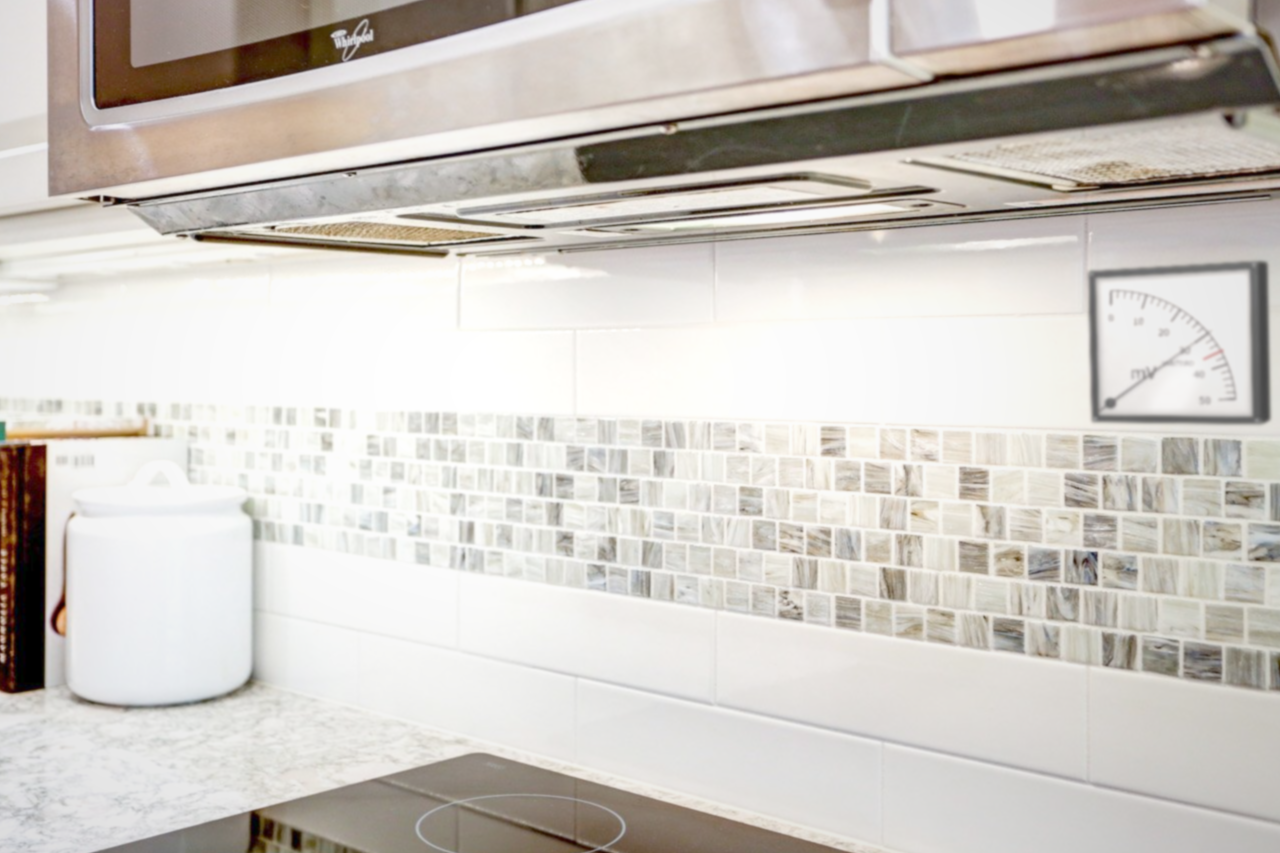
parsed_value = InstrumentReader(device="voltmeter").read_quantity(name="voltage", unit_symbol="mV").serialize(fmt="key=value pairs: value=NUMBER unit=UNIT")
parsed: value=30 unit=mV
